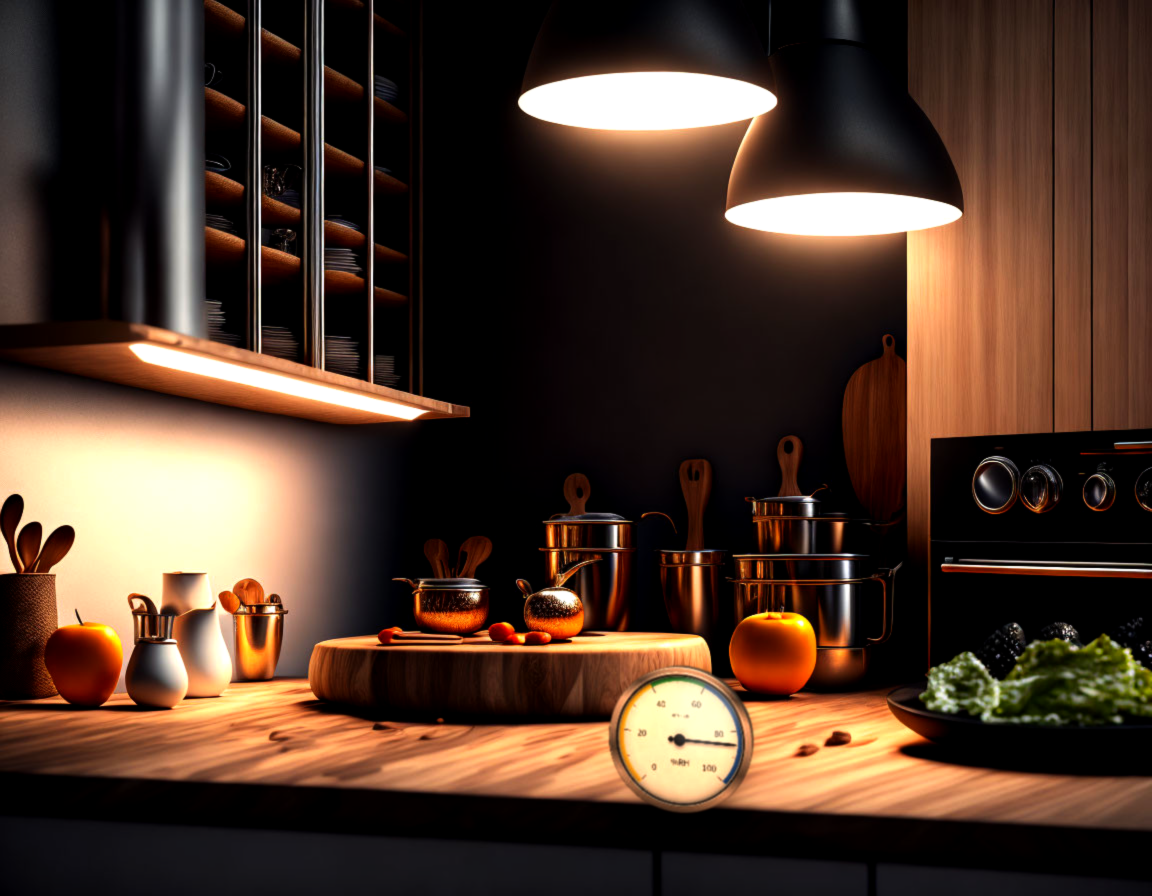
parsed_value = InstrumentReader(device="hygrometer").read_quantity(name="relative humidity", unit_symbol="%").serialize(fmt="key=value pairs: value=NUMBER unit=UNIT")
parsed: value=85 unit=%
